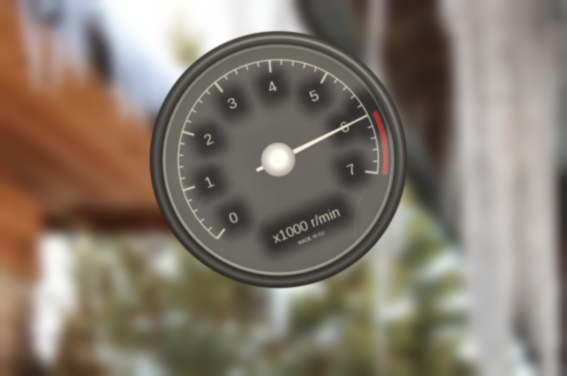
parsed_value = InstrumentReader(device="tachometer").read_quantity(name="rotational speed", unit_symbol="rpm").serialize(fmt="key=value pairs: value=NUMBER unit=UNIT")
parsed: value=6000 unit=rpm
